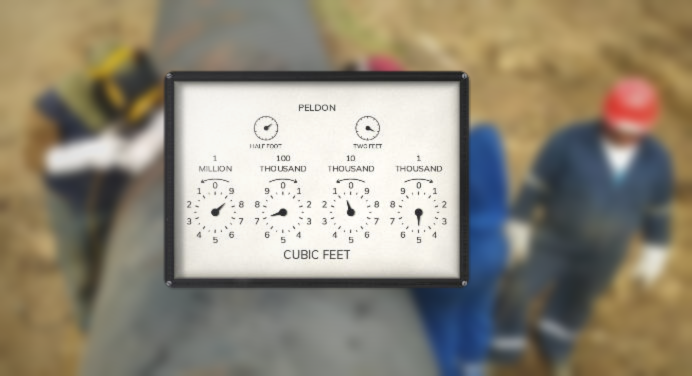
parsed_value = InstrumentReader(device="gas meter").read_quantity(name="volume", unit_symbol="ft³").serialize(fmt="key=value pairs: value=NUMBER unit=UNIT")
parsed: value=870500 unit=ft³
